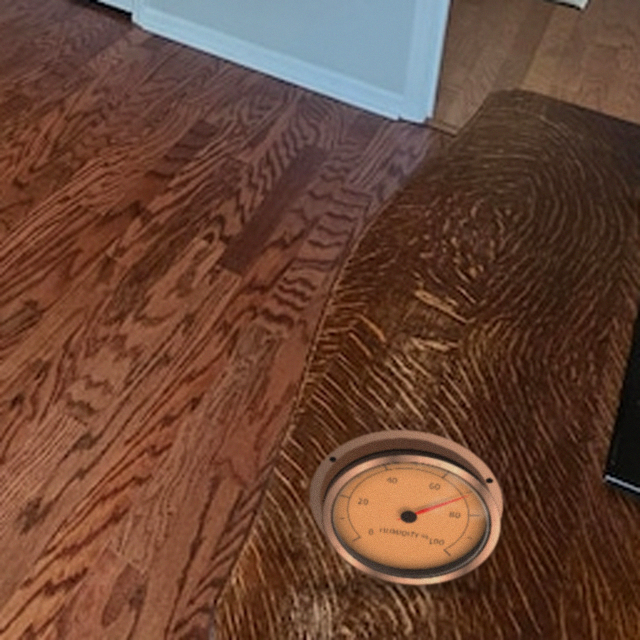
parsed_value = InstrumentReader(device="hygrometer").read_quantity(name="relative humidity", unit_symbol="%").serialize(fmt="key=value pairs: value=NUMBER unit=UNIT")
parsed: value=70 unit=%
